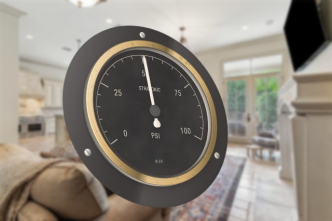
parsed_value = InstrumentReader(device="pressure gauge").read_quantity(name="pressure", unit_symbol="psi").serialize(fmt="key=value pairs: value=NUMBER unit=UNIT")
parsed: value=50 unit=psi
